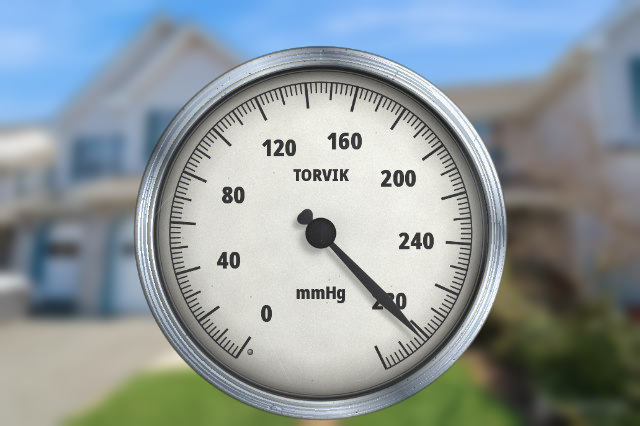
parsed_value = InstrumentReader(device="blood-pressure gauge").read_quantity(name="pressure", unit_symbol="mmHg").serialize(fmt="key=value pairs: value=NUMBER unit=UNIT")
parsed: value=282 unit=mmHg
